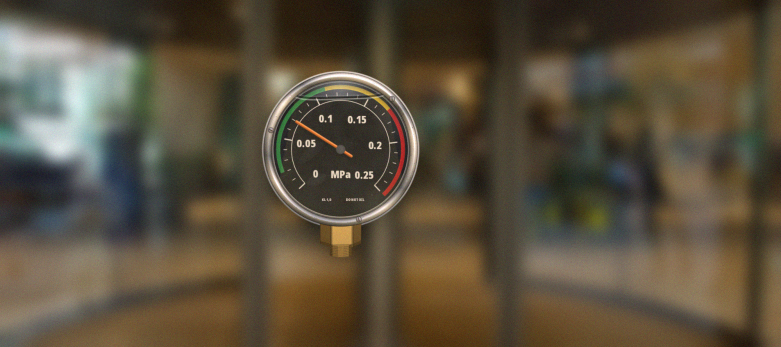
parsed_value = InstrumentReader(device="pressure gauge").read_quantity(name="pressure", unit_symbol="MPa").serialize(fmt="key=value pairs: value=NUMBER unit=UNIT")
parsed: value=0.07 unit=MPa
